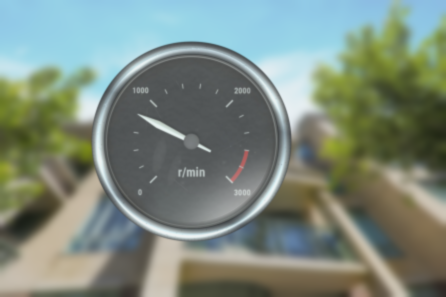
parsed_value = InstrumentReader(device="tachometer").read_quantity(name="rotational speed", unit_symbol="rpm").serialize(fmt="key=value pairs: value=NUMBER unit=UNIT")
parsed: value=800 unit=rpm
